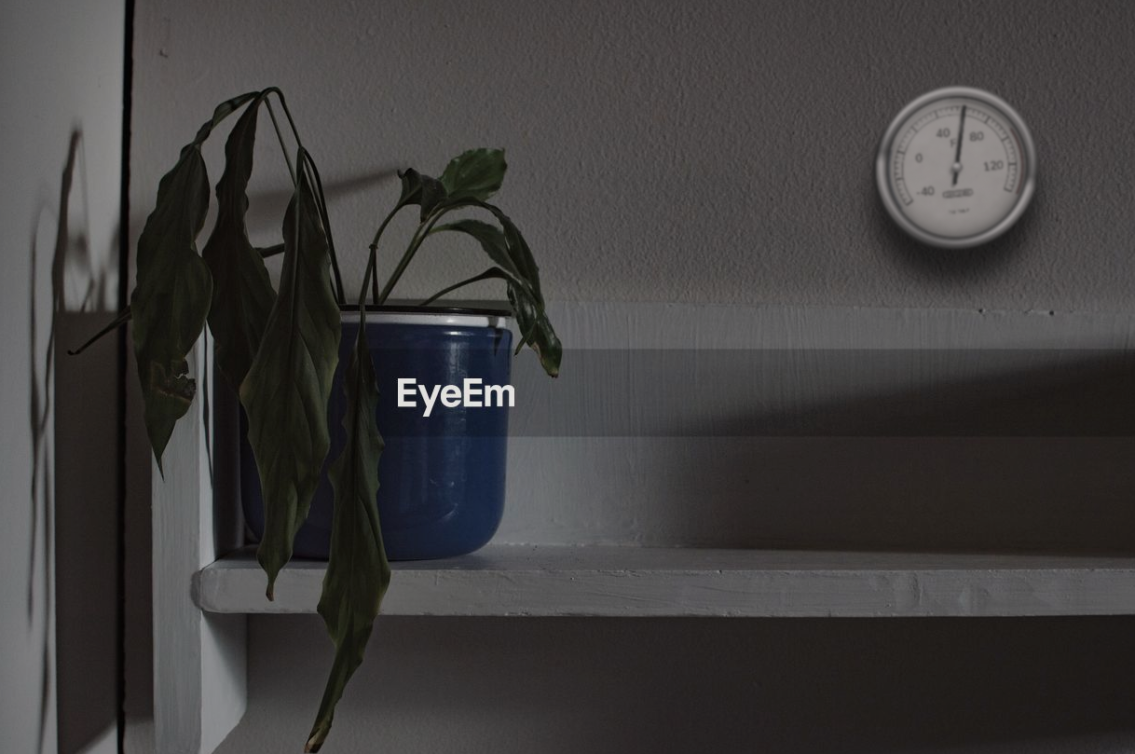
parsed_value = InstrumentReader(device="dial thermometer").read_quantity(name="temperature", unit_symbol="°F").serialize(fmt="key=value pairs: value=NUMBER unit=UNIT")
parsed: value=60 unit=°F
